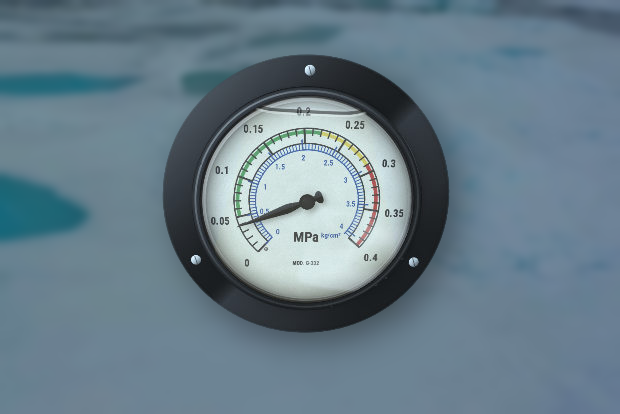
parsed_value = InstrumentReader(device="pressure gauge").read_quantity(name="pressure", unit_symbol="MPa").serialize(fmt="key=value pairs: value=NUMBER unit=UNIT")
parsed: value=0.04 unit=MPa
